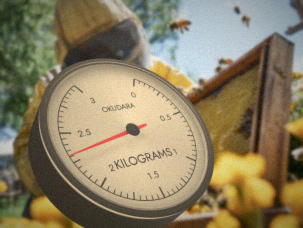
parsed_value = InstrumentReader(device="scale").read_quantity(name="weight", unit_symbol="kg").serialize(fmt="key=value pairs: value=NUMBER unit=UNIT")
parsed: value=2.3 unit=kg
